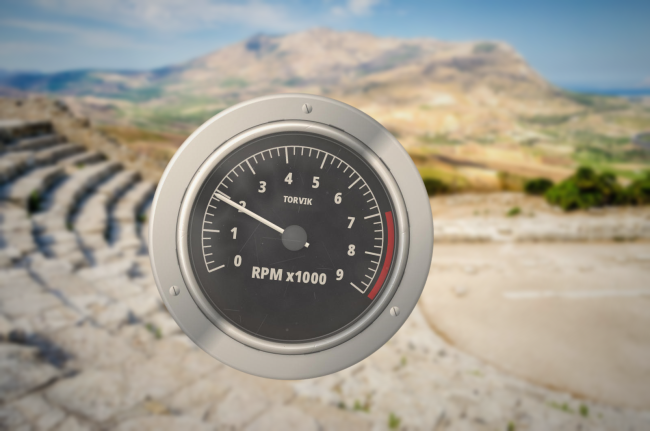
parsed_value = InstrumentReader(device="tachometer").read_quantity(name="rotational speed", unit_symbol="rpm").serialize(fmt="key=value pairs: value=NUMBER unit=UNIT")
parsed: value=1900 unit=rpm
